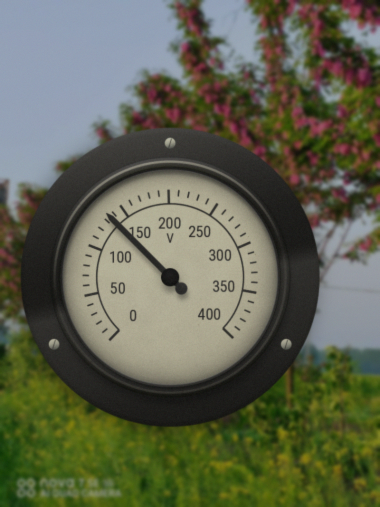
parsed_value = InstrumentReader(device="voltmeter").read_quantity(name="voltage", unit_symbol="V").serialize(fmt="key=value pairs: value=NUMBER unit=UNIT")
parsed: value=135 unit=V
